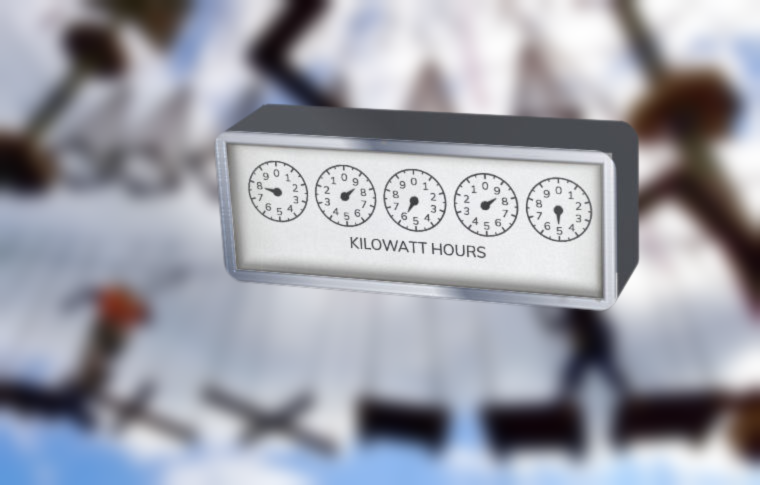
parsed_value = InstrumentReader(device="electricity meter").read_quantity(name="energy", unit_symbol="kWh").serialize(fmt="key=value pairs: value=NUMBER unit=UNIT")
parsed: value=78585 unit=kWh
